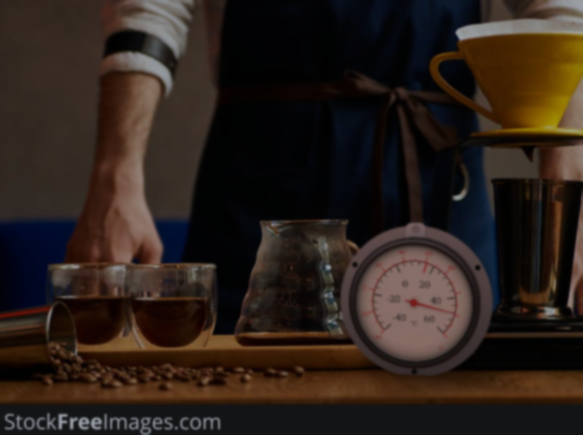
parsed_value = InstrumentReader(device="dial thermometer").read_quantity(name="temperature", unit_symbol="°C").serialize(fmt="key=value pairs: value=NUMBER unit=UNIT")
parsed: value=48 unit=°C
